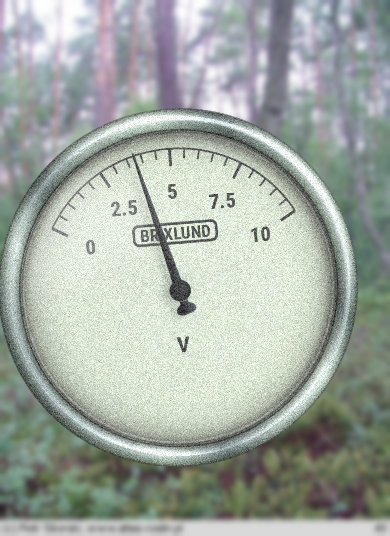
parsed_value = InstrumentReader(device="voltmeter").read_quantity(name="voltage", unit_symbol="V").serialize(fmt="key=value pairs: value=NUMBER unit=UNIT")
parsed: value=3.75 unit=V
